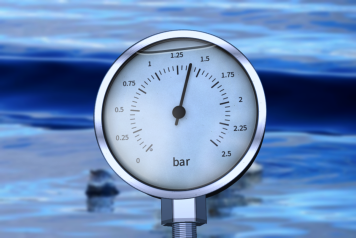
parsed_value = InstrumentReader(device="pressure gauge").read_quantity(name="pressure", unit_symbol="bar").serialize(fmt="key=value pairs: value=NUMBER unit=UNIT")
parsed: value=1.4 unit=bar
